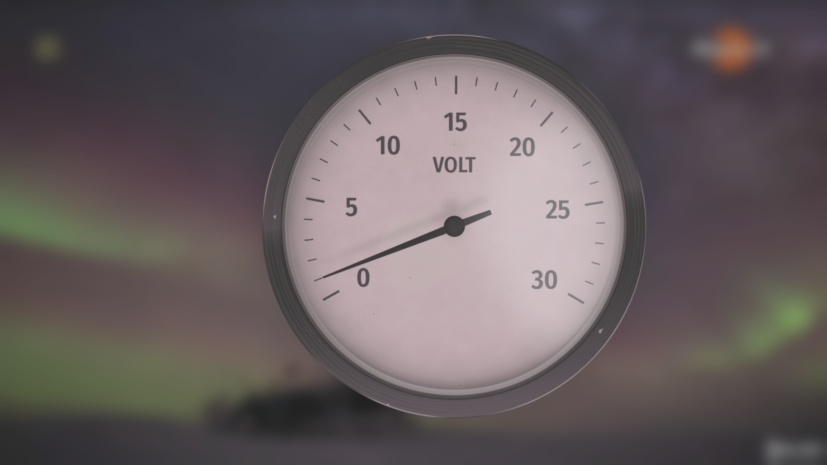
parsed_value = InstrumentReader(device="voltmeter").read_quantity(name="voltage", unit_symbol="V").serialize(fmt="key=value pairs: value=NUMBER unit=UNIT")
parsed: value=1 unit=V
